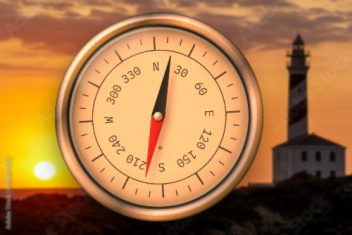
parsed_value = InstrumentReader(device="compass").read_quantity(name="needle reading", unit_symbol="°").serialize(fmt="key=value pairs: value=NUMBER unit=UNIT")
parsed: value=195 unit=°
